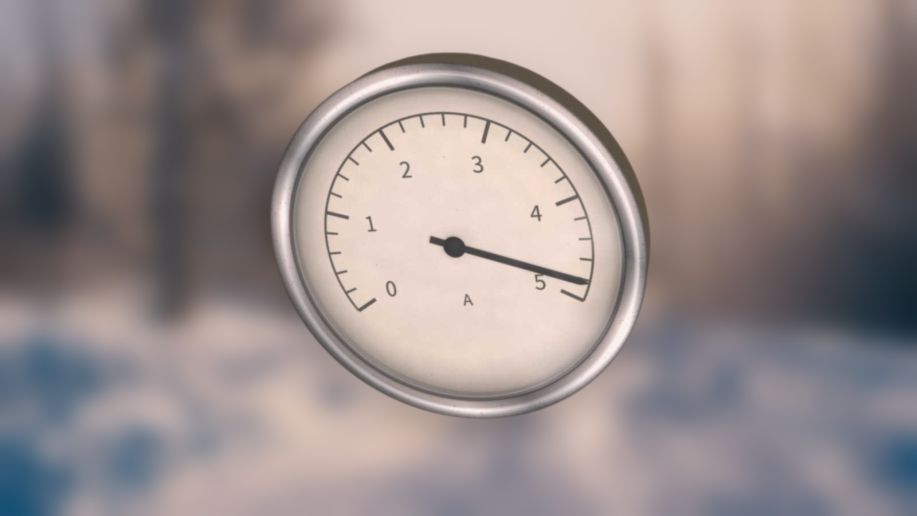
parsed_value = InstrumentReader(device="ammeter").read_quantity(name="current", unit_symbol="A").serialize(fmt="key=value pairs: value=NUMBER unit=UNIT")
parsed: value=4.8 unit=A
